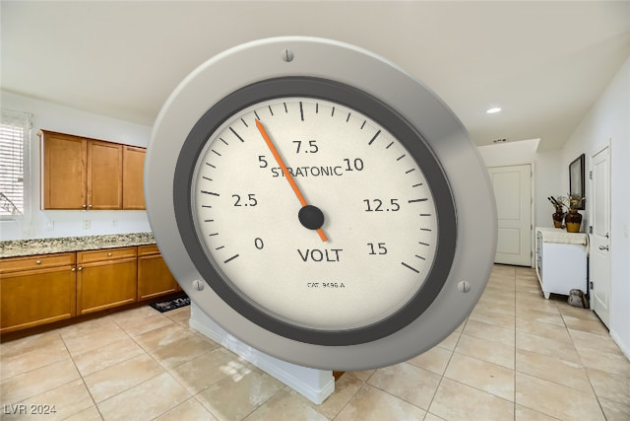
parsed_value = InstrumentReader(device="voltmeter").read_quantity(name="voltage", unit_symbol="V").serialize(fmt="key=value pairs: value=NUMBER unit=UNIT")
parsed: value=6 unit=V
